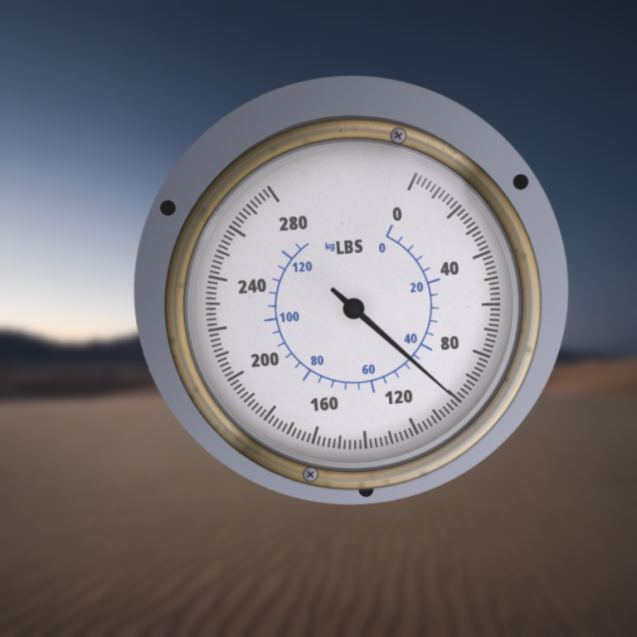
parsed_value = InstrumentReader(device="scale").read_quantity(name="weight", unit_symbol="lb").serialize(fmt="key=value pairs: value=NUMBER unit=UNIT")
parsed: value=100 unit=lb
